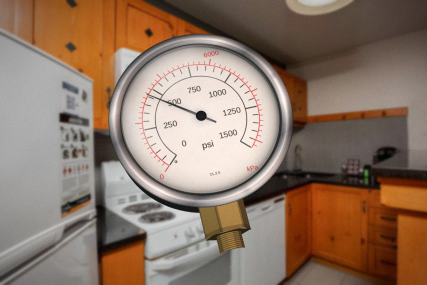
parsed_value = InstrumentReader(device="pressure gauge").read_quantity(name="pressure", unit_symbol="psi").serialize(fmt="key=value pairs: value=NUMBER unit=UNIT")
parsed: value=450 unit=psi
